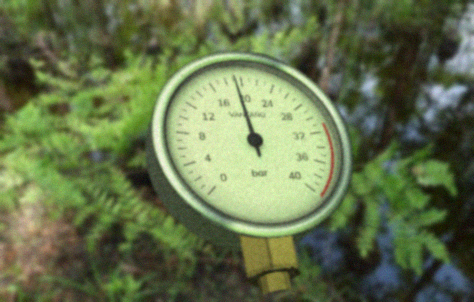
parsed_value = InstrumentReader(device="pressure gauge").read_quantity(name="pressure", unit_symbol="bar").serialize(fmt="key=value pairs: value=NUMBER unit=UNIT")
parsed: value=19 unit=bar
